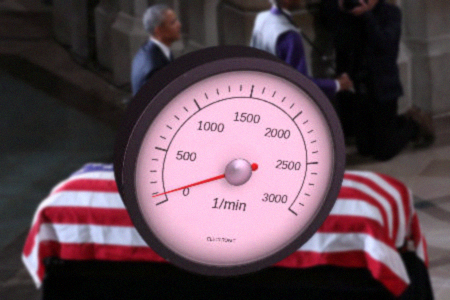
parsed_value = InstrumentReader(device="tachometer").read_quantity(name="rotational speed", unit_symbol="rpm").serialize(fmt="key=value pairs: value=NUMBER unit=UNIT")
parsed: value=100 unit=rpm
